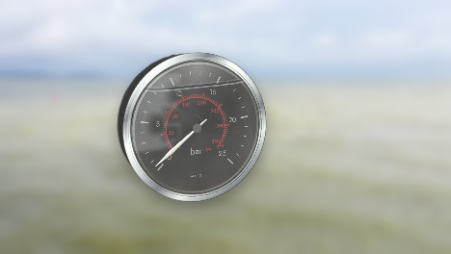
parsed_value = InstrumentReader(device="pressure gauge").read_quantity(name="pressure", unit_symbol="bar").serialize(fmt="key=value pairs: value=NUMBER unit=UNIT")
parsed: value=0.5 unit=bar
